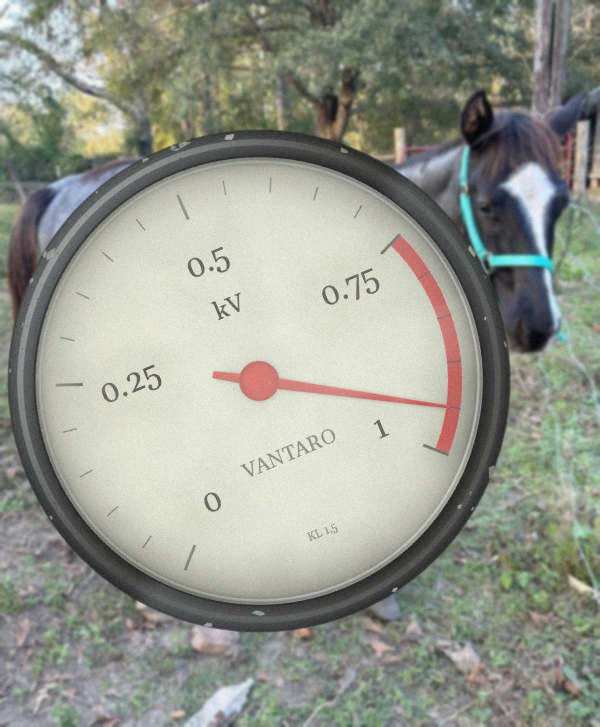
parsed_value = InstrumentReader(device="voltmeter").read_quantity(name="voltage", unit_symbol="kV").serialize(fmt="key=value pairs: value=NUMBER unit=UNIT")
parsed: value=0.95 unit=kV
